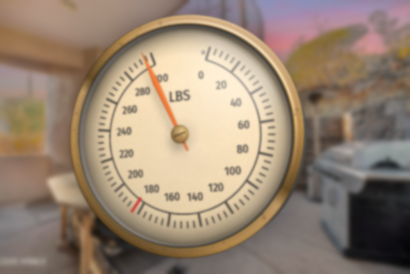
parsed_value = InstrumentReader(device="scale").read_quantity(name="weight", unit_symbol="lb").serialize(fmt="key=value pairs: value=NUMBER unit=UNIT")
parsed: value=296 unit=lb
